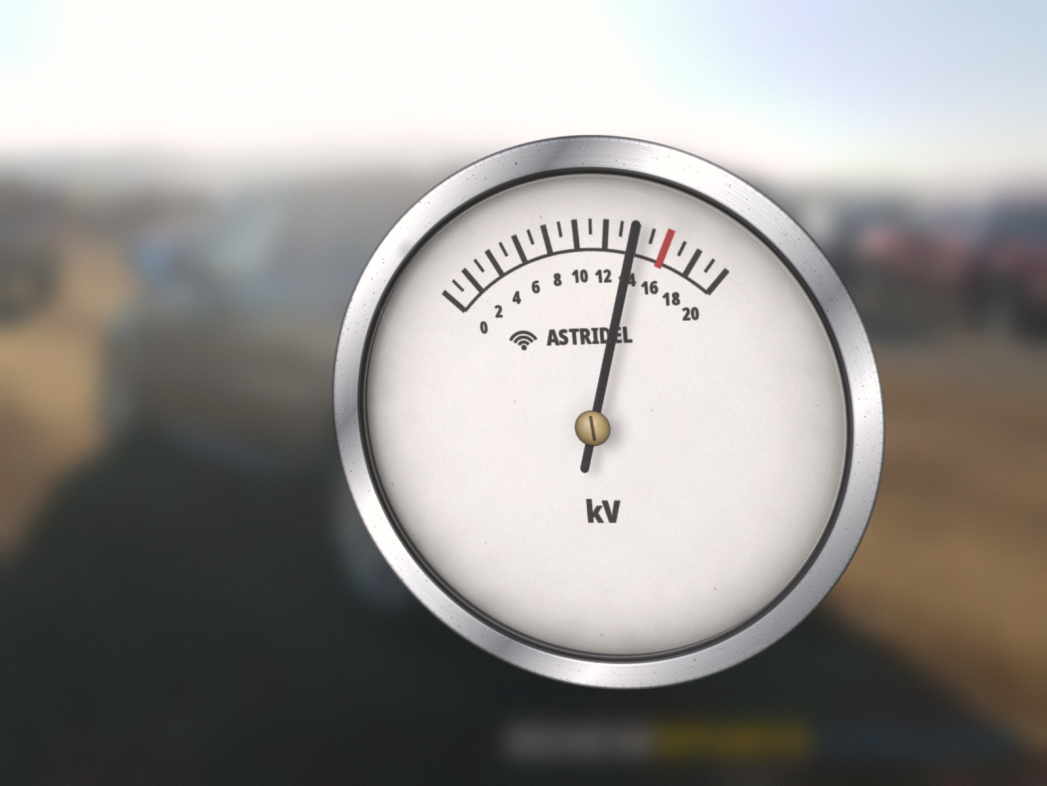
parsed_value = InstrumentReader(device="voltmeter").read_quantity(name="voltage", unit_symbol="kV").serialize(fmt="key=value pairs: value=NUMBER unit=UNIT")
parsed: value=14 unit=kV
